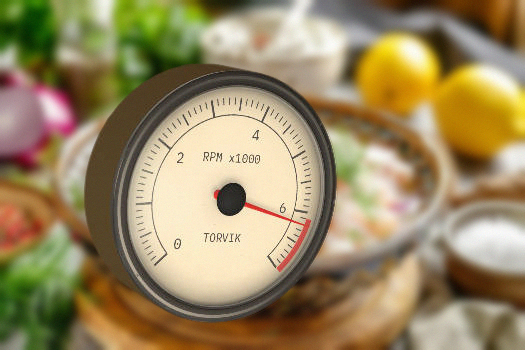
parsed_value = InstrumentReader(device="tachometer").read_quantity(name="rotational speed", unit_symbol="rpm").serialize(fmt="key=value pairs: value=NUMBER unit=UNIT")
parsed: value=6200 unit=rpm
